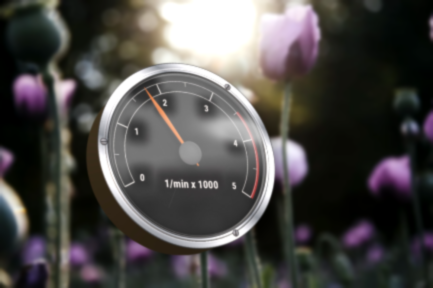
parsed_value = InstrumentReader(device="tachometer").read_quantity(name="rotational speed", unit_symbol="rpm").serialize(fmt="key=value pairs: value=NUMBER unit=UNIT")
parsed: value=1750 unit=rpm
